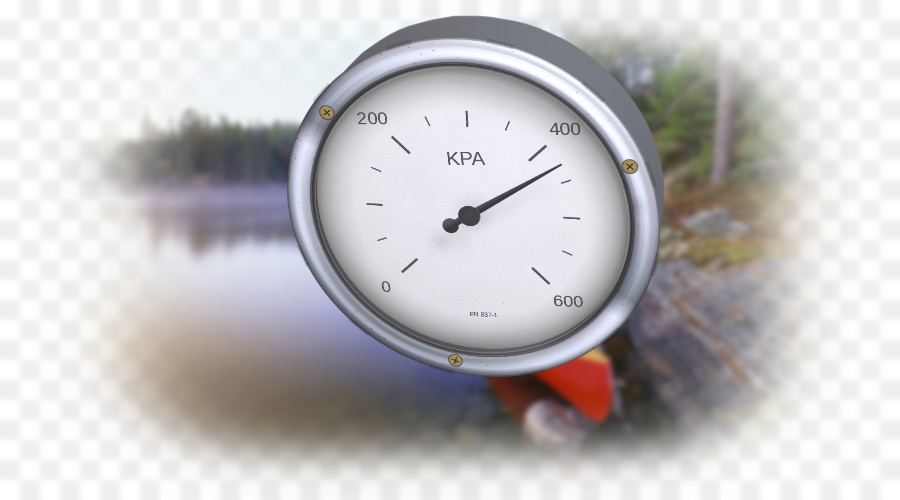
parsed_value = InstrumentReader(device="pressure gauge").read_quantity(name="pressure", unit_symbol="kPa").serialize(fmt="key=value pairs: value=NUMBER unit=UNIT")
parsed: value=425 unit=kPa
